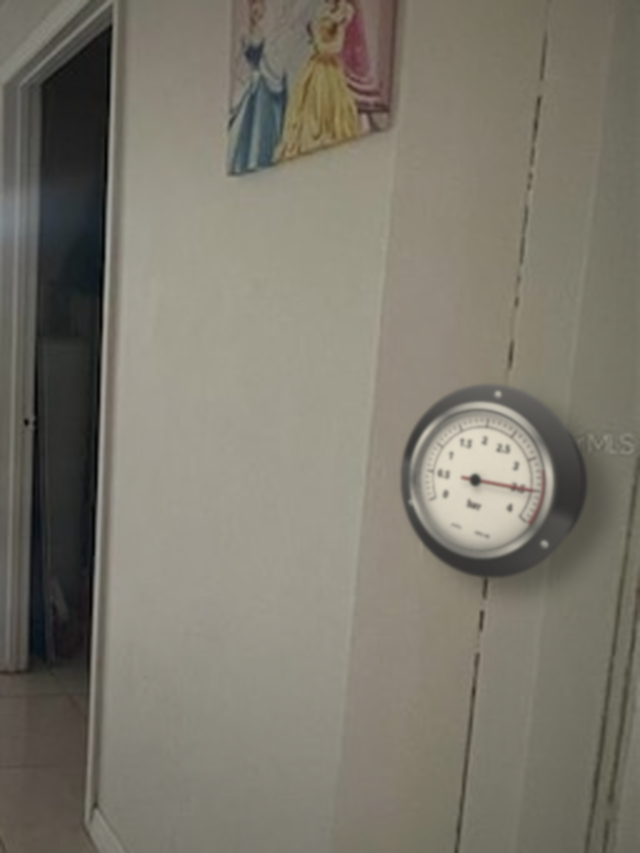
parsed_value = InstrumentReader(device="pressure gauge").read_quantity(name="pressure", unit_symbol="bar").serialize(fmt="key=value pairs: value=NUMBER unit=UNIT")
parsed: value=3.5 unit=bar
